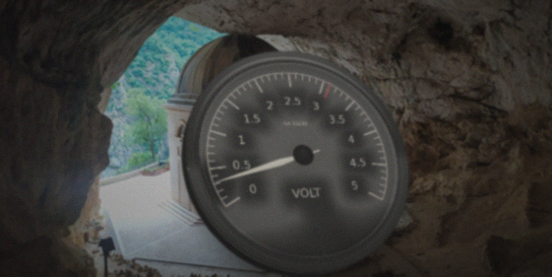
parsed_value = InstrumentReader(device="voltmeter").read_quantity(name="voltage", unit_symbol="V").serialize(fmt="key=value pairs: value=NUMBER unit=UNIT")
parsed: value=0.3 unit=V
